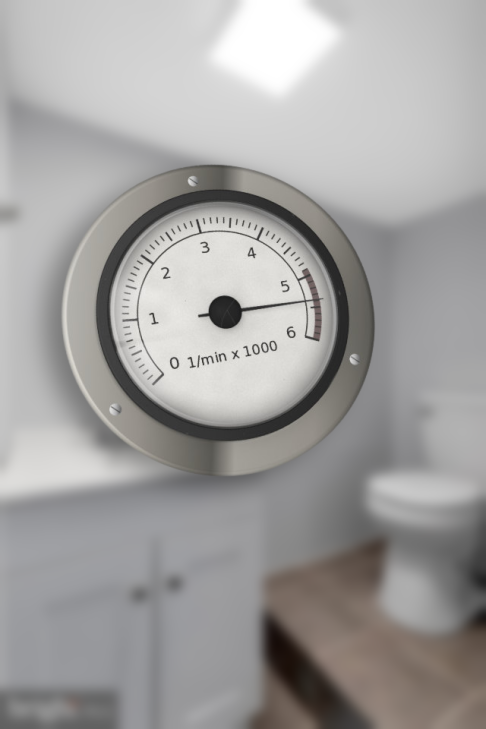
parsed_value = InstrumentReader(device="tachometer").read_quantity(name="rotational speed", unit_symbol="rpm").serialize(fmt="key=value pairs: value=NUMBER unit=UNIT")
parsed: value=5400 unit=rpm
